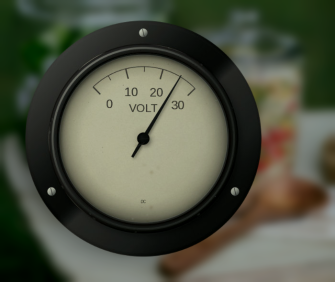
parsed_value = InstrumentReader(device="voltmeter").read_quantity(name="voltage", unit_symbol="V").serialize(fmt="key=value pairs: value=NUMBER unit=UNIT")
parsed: value=25 unit=V
